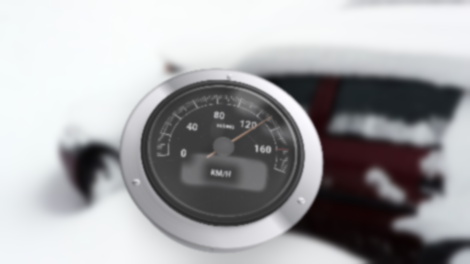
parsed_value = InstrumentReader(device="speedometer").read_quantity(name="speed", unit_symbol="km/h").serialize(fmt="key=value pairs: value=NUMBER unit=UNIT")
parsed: value=130 unit=km/h
